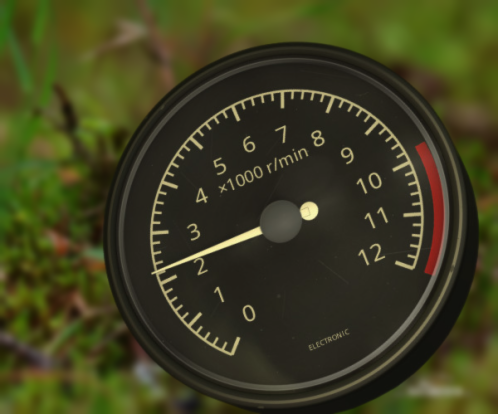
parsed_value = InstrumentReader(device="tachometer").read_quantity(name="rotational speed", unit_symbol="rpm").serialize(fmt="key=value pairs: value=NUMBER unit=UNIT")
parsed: value=2200 unit=rpm
